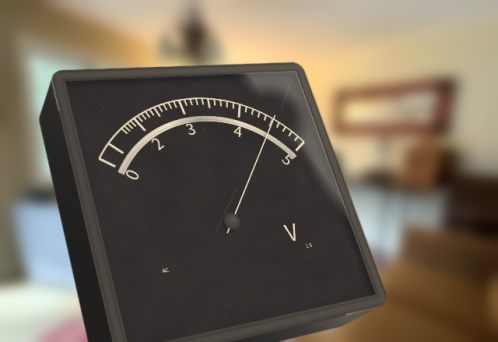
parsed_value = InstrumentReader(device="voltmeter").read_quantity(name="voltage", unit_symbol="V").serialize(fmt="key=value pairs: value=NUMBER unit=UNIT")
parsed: value=4.5 unit=V
